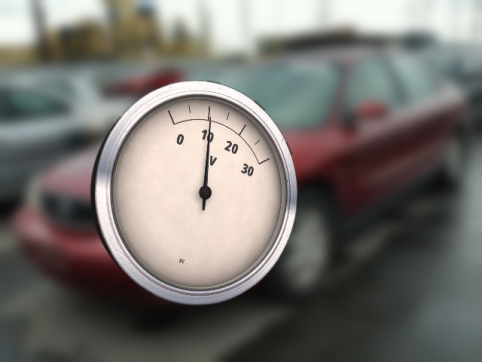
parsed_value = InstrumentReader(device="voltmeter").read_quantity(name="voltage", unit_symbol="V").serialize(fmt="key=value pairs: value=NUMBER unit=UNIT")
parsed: value=10 unit=V
